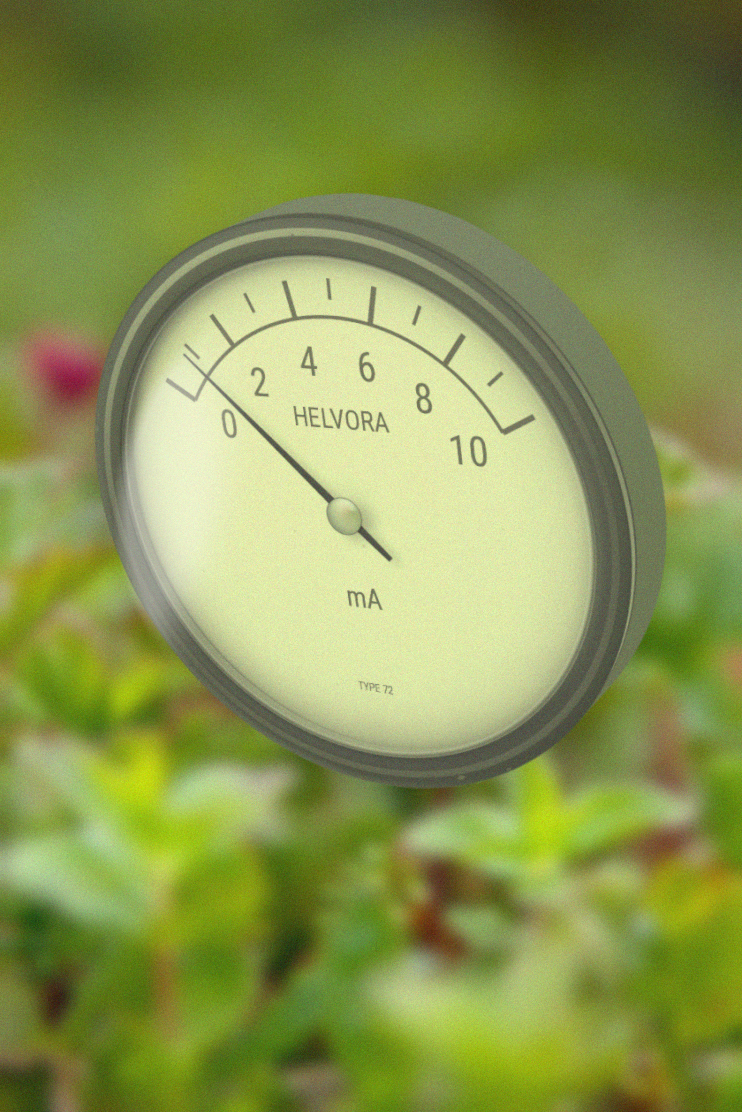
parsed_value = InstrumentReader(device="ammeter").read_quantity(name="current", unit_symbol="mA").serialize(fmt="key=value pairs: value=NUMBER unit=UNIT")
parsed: value=1 unit=mA
